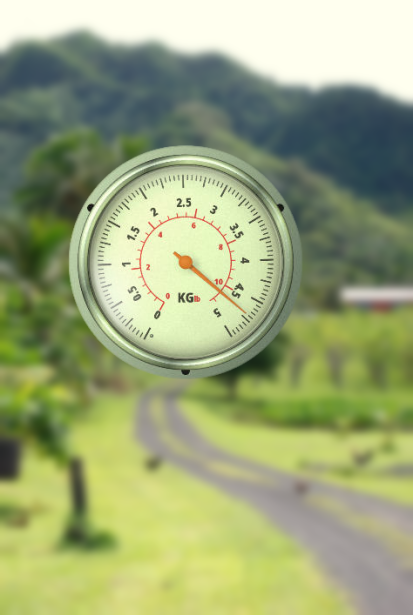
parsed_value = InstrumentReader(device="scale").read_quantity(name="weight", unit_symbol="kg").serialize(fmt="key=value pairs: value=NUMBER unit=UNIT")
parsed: value=4.7 unit=kg
